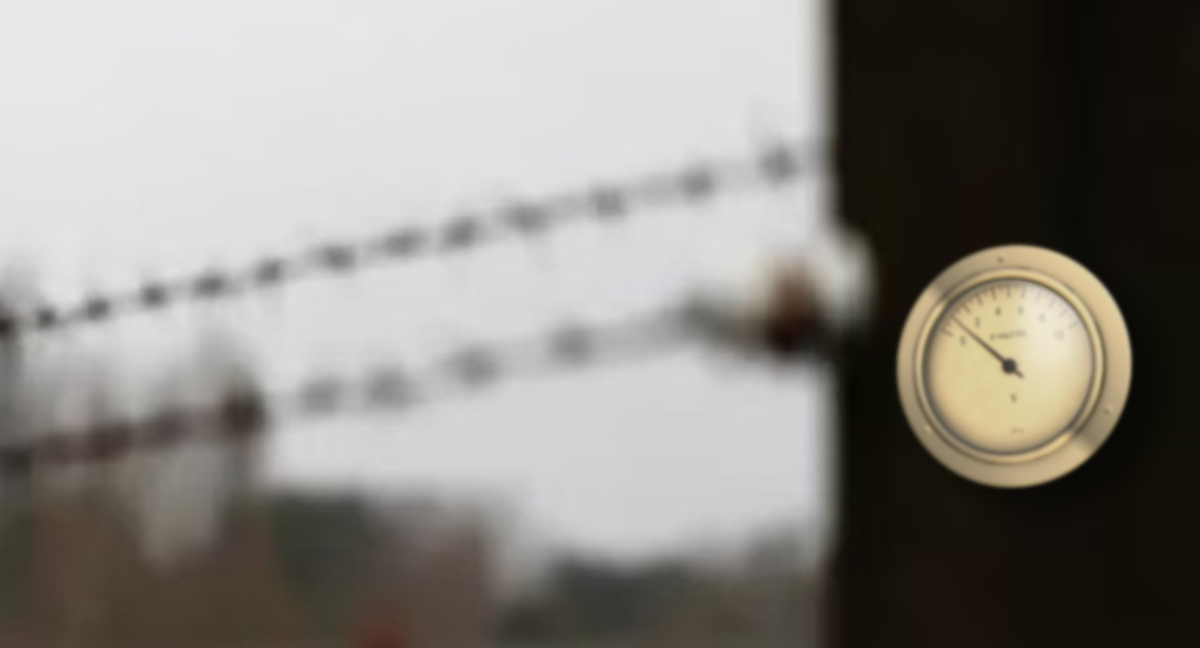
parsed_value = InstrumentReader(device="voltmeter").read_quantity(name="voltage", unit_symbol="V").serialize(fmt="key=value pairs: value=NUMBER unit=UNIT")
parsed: value=1 unit=V
